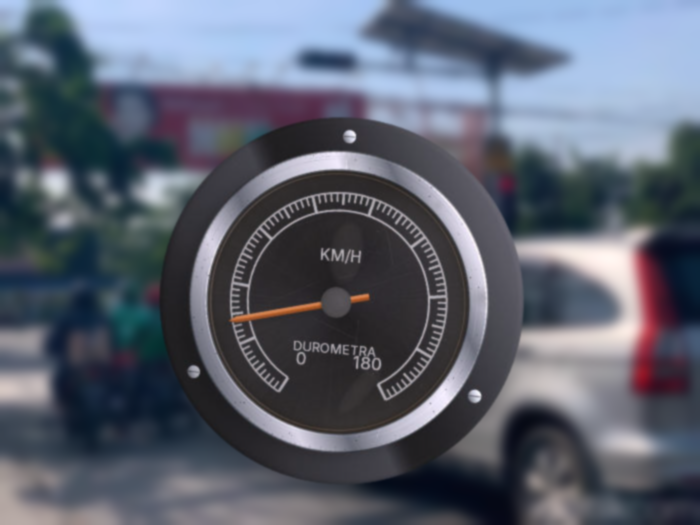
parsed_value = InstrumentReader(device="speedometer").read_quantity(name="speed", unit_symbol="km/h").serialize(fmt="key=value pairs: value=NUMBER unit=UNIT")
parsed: value=28 unit=km/h
